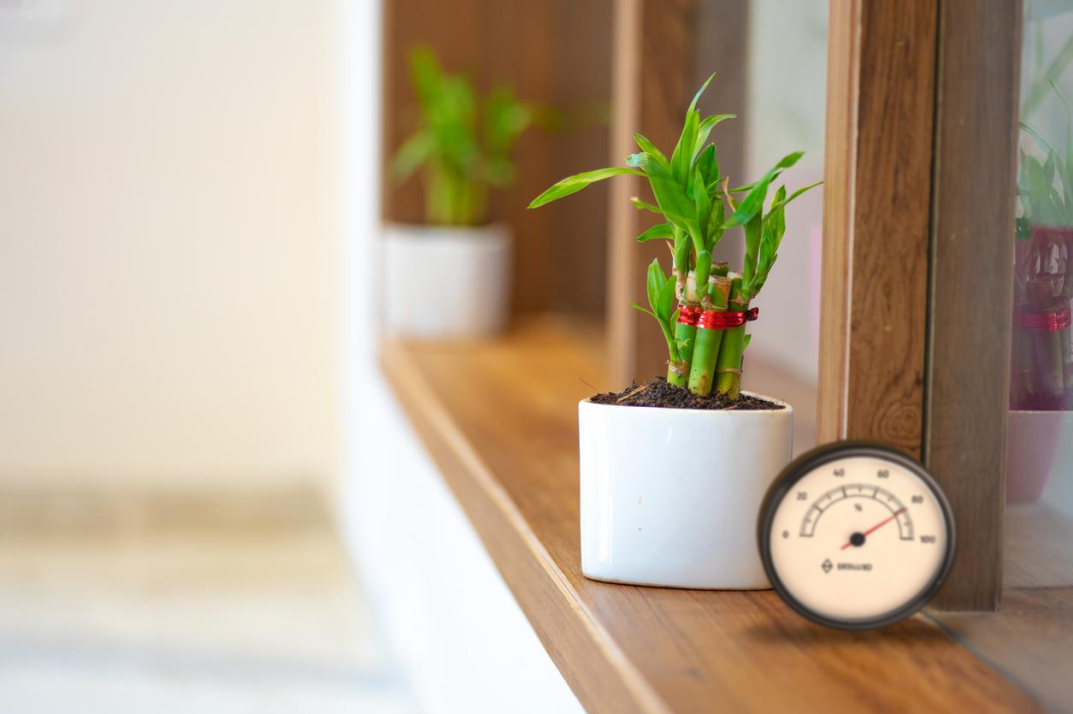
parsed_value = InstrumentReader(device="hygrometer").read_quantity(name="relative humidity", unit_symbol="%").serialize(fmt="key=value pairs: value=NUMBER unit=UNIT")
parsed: value=80 unit=%
